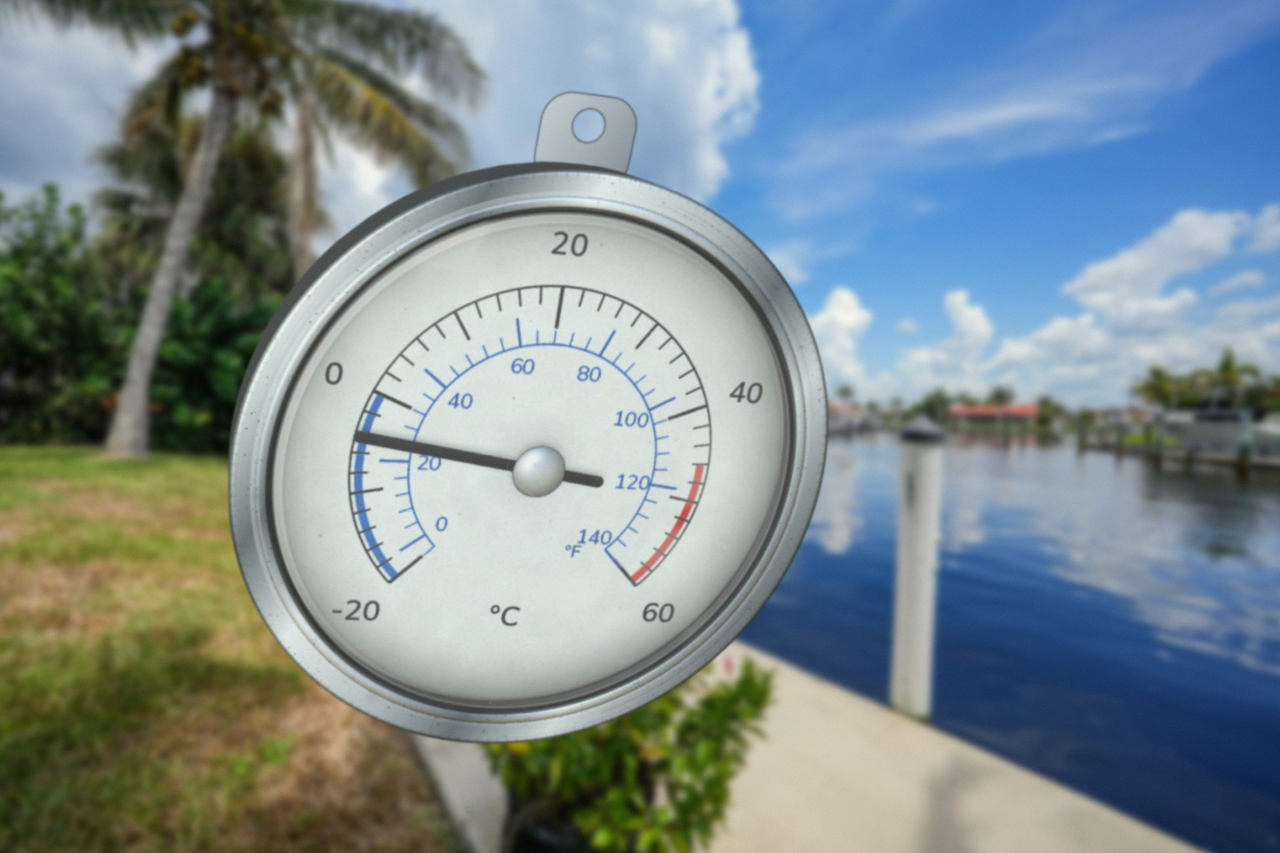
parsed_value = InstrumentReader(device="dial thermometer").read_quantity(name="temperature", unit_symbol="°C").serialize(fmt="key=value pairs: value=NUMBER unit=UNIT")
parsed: value=-4 unit=°C
